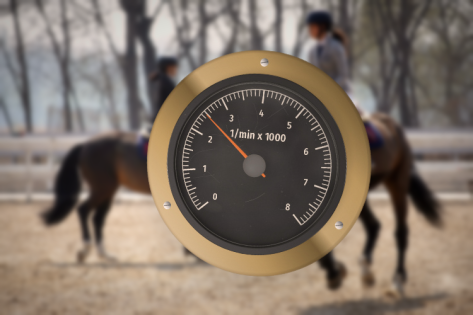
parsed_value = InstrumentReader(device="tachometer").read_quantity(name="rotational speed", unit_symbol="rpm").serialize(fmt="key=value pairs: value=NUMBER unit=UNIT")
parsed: value=2500 unit=rpm
